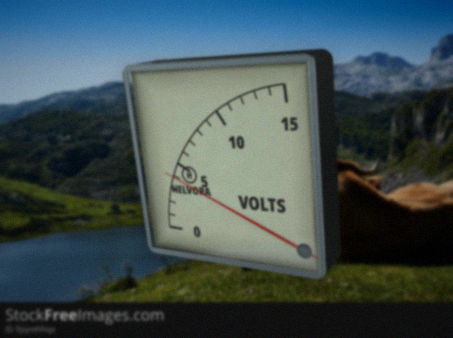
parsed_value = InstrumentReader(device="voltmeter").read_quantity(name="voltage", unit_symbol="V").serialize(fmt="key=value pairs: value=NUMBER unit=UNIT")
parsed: value=4 unit=V
